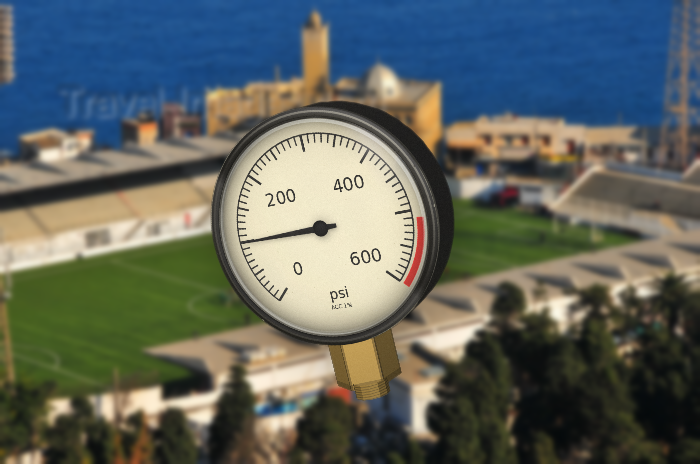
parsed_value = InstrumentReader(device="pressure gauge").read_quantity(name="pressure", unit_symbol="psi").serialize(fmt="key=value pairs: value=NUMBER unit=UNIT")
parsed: value=100 unit=psi
